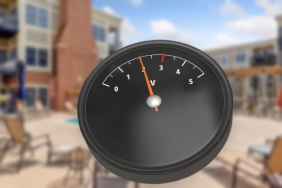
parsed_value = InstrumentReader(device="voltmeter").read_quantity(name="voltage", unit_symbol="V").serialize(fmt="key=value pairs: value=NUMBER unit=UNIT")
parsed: value=2 unit=V
